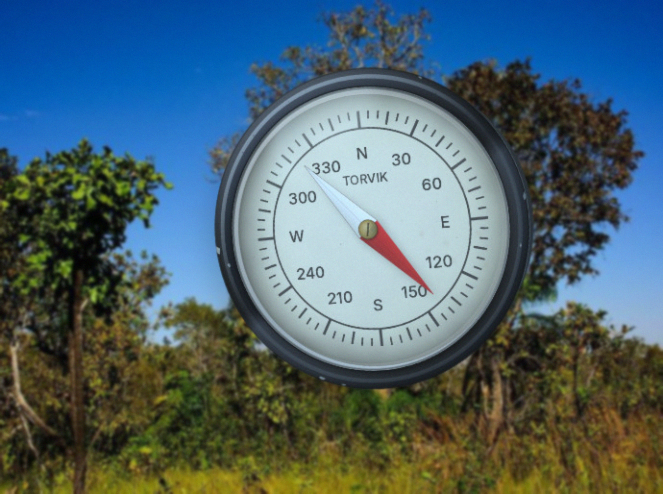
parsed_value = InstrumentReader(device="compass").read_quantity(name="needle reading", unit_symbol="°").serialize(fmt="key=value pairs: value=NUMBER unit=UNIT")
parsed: value=140 unit=°
